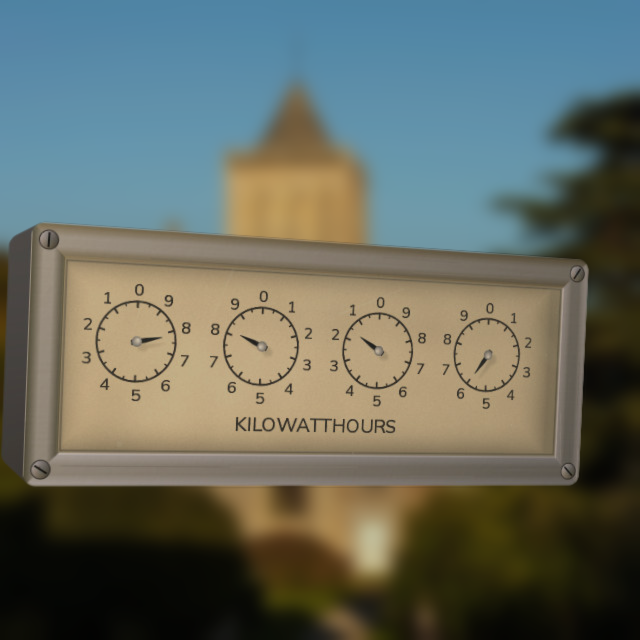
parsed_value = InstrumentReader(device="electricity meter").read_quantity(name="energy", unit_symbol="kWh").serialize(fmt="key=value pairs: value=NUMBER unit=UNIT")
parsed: value=7816 unit=kWh
